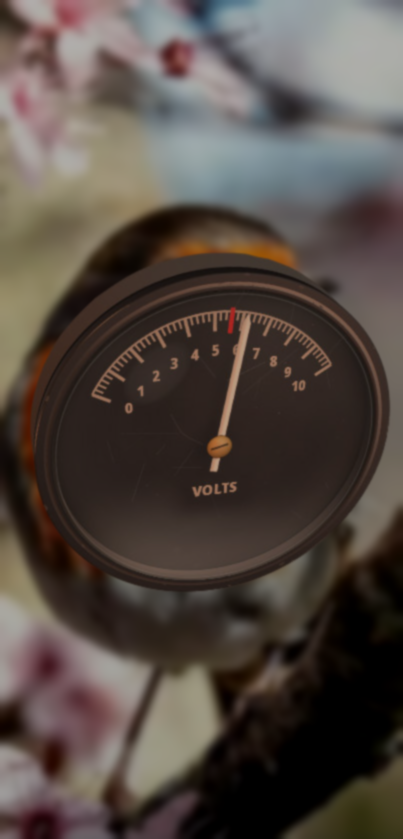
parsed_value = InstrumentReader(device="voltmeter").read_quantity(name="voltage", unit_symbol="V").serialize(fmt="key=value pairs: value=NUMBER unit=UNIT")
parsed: value=6 unit=V
